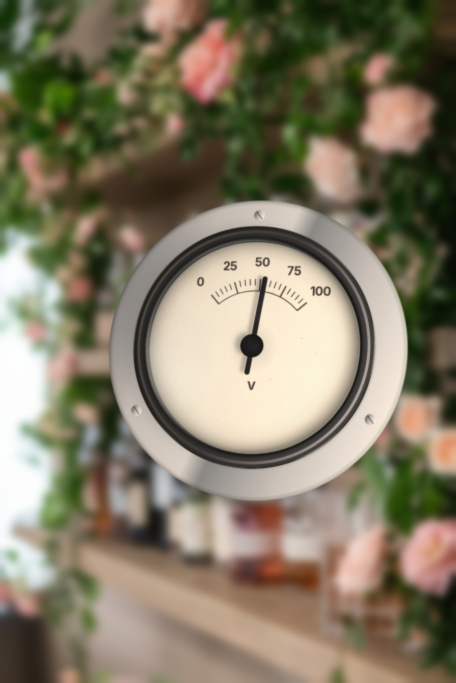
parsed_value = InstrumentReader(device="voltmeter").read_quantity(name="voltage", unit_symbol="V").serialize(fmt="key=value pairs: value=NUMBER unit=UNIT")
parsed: value=55 unit=V
